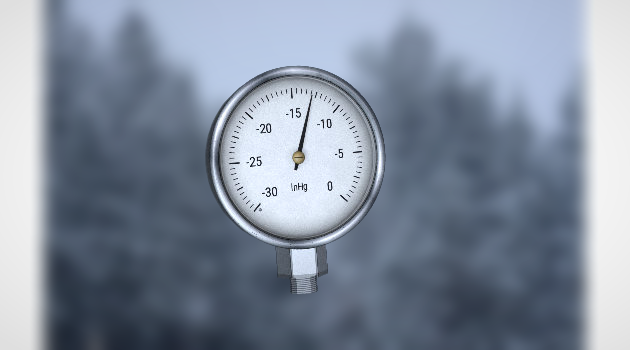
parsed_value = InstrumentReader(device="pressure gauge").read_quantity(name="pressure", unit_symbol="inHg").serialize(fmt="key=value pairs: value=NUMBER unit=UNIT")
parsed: value=-13 unit=inHg
